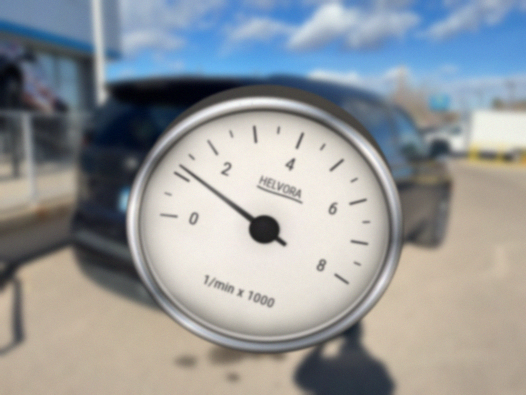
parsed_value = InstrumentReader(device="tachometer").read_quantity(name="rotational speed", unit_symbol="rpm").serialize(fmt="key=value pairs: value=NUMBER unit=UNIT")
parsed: value=1250 unit=rpm
